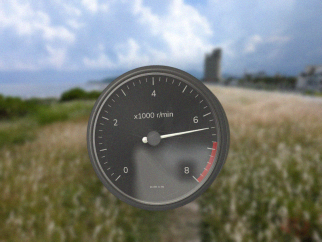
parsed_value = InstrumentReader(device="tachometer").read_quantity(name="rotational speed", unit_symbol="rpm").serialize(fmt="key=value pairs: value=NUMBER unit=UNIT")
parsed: value=6400 unit=rpm
